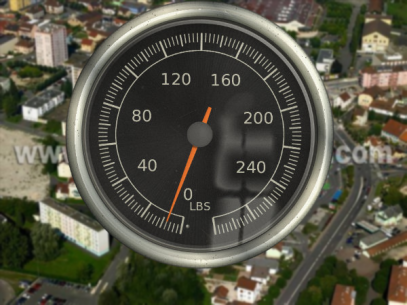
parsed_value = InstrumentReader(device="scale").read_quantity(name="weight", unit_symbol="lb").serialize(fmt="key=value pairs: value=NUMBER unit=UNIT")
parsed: value=8 unit=lb
